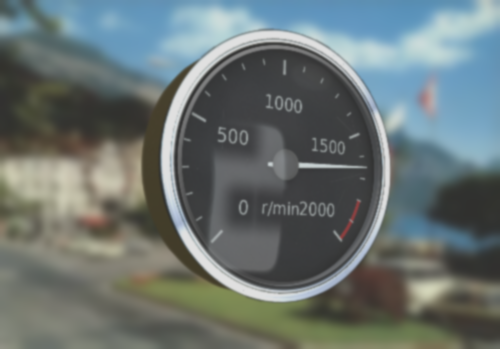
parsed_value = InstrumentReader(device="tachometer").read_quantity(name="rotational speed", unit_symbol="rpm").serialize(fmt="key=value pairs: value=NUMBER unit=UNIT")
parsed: value=1650 unit=rpm
